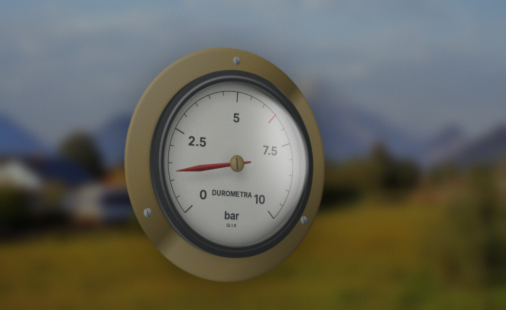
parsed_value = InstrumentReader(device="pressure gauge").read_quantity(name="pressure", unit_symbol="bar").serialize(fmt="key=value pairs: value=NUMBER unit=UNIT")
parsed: value=1.25 unit=bar
